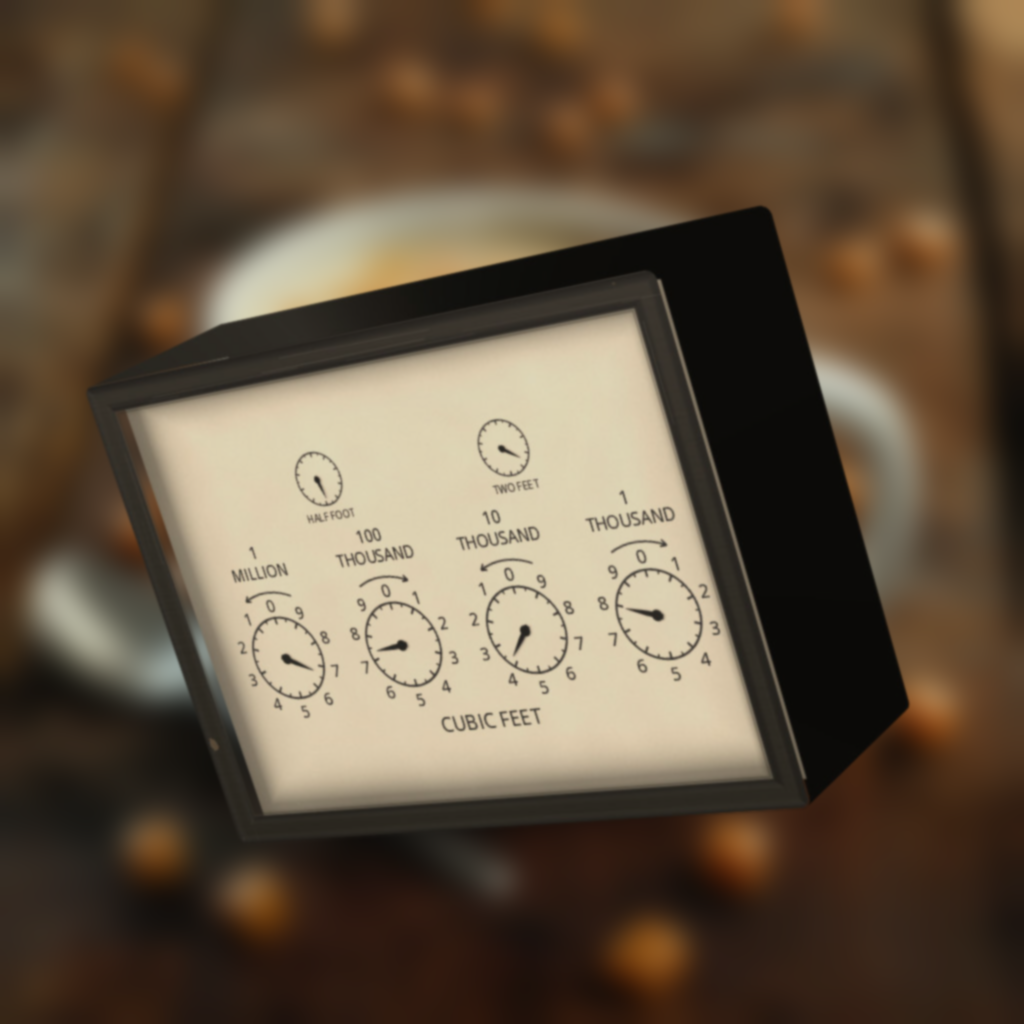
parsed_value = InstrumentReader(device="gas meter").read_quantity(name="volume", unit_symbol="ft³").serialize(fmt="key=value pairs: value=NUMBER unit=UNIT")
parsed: value=673800 unit=ft³
